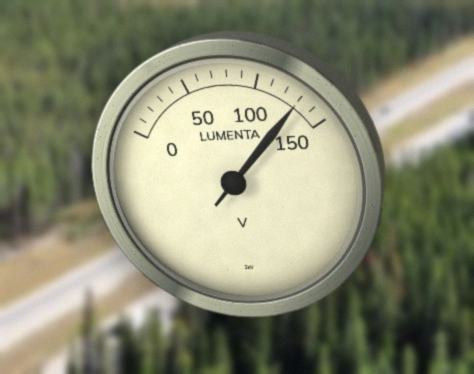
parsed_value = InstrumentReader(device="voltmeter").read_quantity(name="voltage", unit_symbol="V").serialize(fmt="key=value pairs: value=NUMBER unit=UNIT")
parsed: value=130 unit=V
